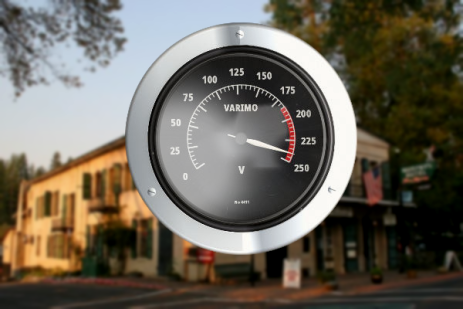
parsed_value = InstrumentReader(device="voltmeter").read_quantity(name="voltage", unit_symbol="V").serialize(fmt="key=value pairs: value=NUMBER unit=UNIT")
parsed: value=240 unit=V
